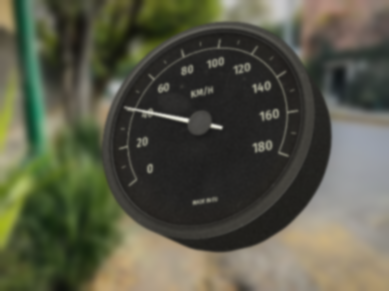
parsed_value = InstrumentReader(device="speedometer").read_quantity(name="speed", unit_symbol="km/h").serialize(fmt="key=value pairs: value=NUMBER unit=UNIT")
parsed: value=40 unit=km/h
